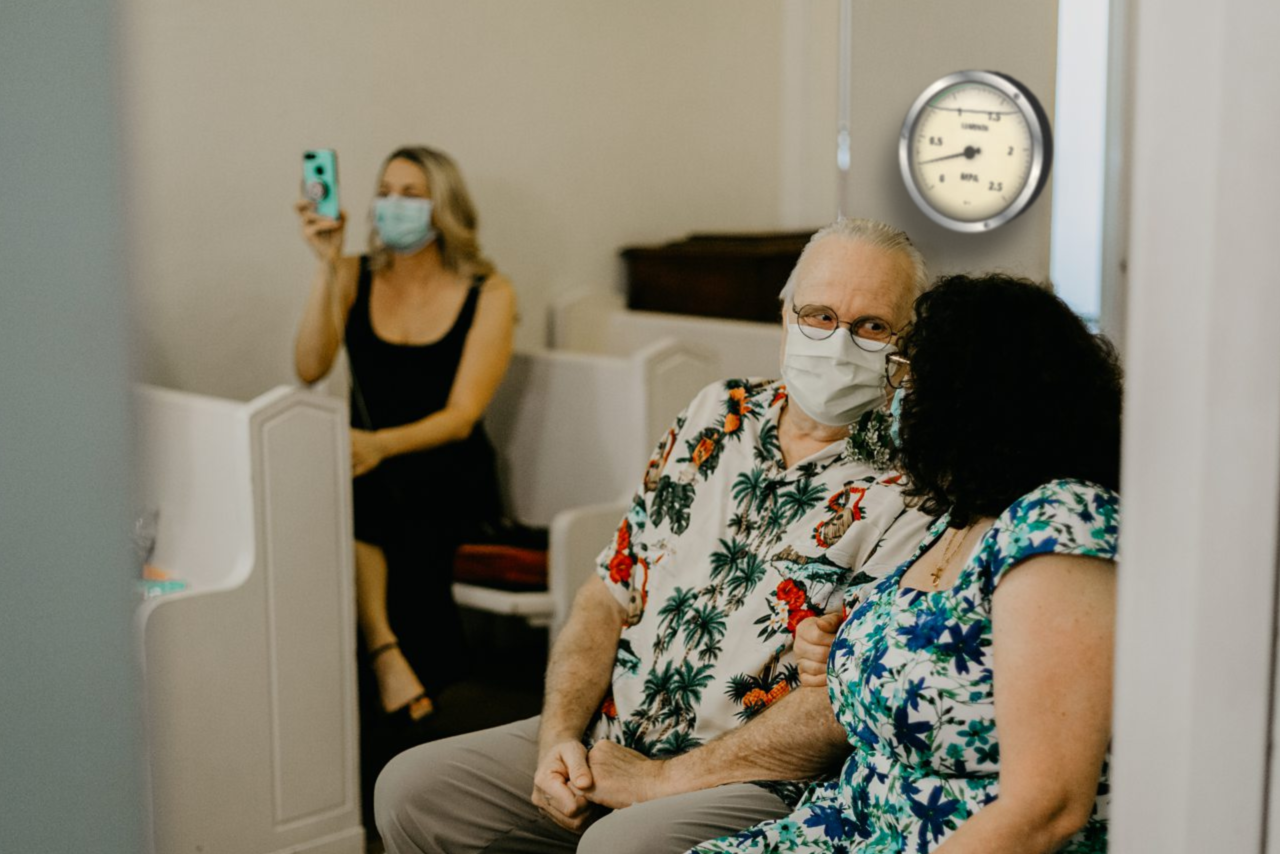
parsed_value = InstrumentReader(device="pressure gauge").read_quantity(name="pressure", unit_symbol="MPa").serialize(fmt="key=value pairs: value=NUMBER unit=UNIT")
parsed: value=0.25 unit=MPa
